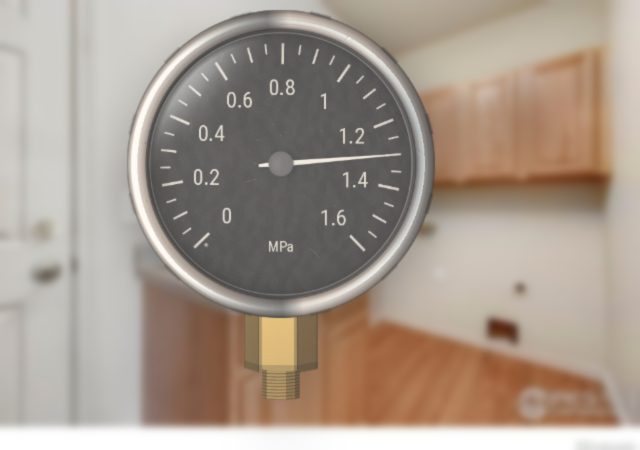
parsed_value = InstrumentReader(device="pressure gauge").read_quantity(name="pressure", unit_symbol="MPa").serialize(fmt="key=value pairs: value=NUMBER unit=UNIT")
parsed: value=1.3 unit=MPa
